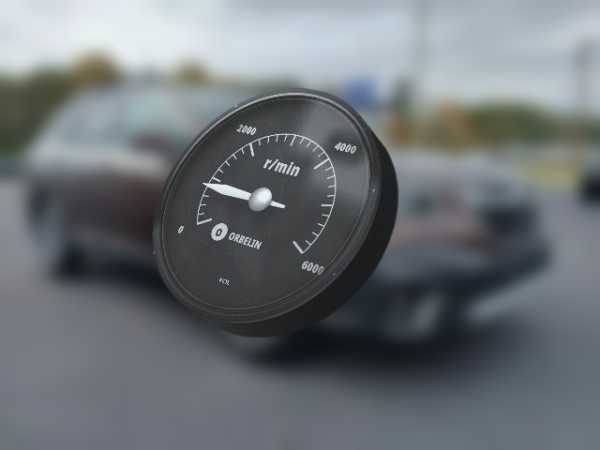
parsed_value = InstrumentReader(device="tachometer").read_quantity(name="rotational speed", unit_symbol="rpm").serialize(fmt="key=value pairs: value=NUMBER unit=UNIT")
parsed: value=800 unit=rpm
